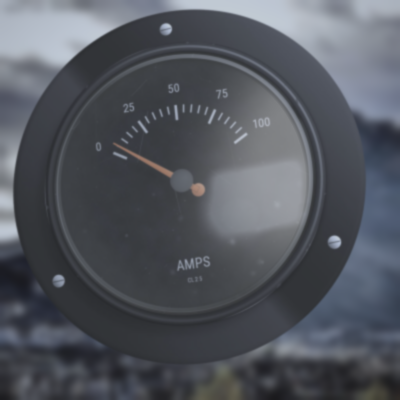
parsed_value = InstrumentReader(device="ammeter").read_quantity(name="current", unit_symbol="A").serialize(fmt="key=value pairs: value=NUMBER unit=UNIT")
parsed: value=5 unit=A
